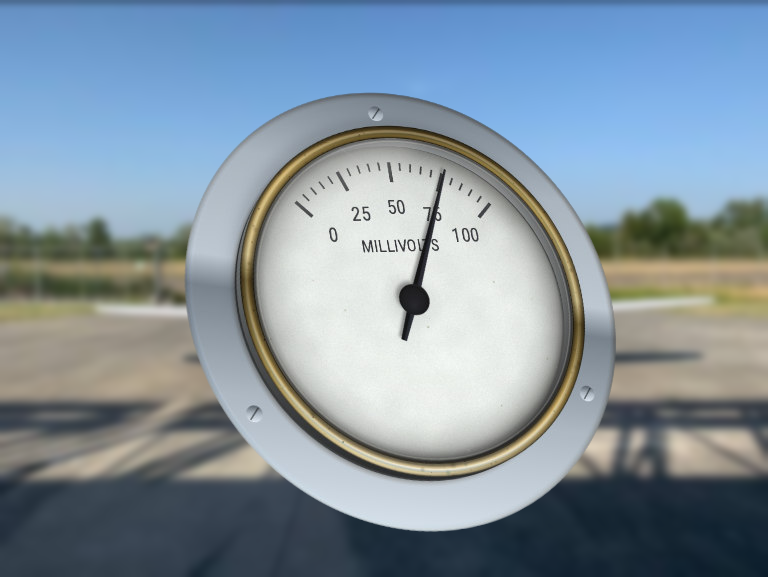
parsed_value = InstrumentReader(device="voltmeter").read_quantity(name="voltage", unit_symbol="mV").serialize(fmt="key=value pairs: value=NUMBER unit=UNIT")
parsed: value=75 unit=mV
